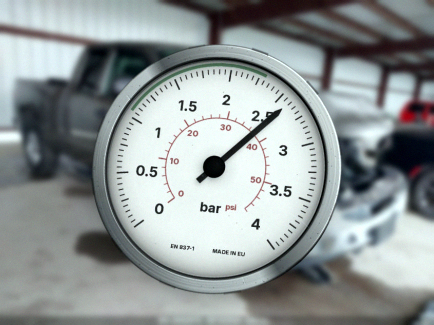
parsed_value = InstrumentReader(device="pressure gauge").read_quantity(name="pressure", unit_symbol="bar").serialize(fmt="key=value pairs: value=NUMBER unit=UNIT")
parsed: value=2.6 unit=bar
